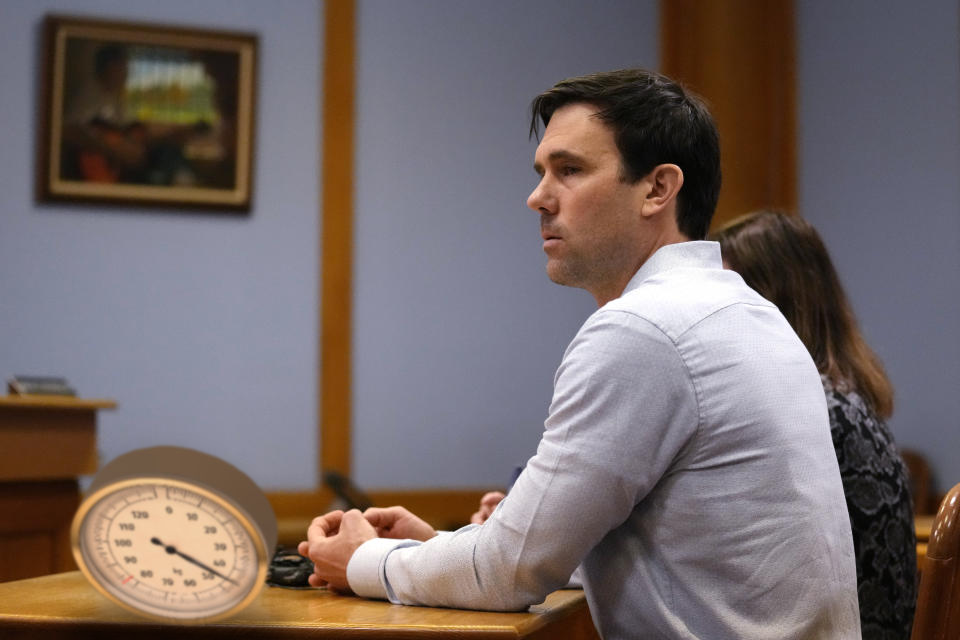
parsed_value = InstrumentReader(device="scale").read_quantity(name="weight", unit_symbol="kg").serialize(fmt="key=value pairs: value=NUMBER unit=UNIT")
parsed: value=45 unit=kg
